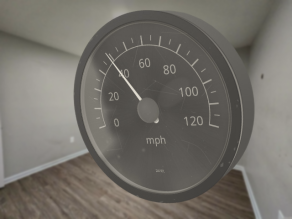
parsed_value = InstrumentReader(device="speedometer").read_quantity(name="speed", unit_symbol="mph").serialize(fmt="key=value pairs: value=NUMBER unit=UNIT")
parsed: value=40 unit=mph
